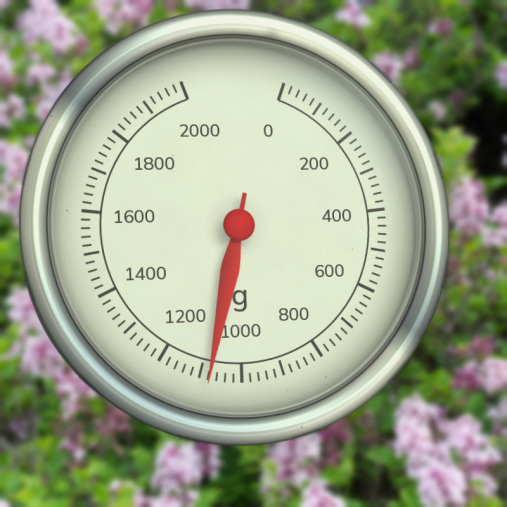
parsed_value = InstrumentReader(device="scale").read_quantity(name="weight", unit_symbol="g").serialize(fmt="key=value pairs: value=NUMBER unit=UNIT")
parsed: value=1080 unit=g
